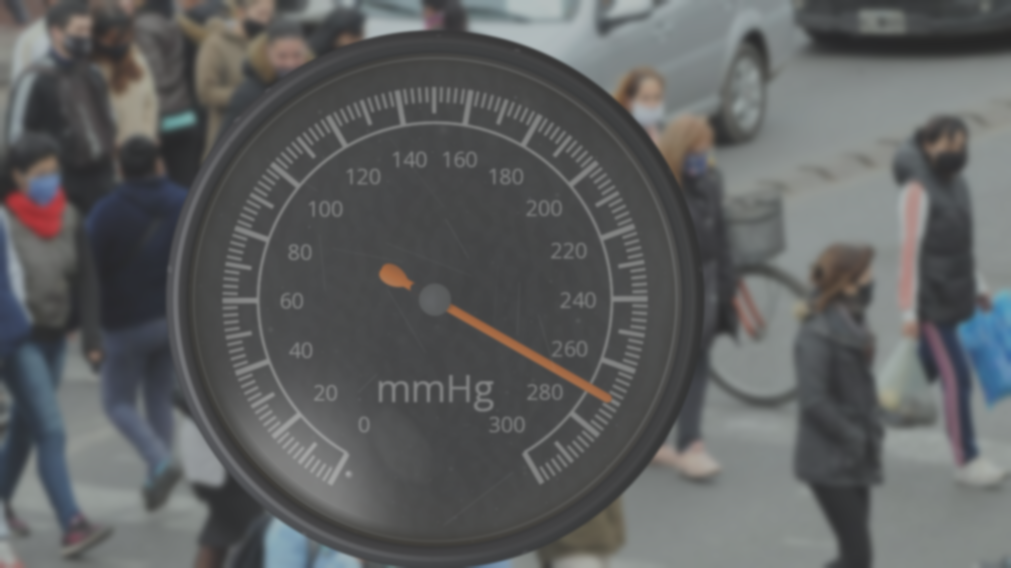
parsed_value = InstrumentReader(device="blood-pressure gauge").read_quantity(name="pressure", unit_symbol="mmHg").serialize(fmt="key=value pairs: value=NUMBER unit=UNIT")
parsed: value=270 unit=mmHg
